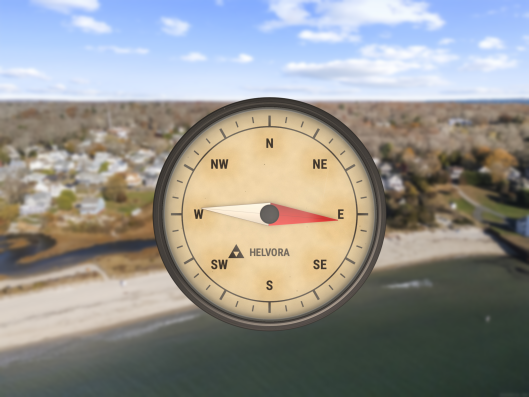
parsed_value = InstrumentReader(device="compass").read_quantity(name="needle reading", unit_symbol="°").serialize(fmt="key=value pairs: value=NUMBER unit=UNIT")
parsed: value=95 unit=°
